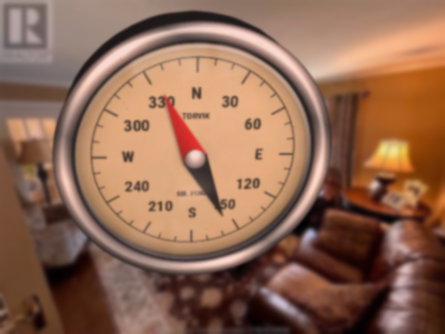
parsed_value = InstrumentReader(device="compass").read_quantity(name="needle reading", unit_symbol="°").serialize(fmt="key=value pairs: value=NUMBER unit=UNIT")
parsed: value=335 unit=°
